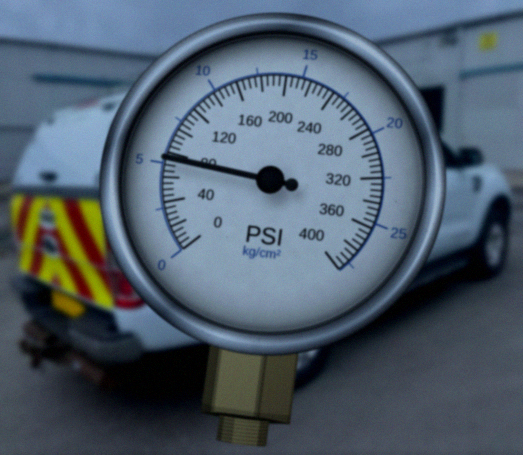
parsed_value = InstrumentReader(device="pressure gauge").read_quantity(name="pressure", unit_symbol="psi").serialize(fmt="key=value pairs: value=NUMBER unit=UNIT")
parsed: value=75 unit=psi
